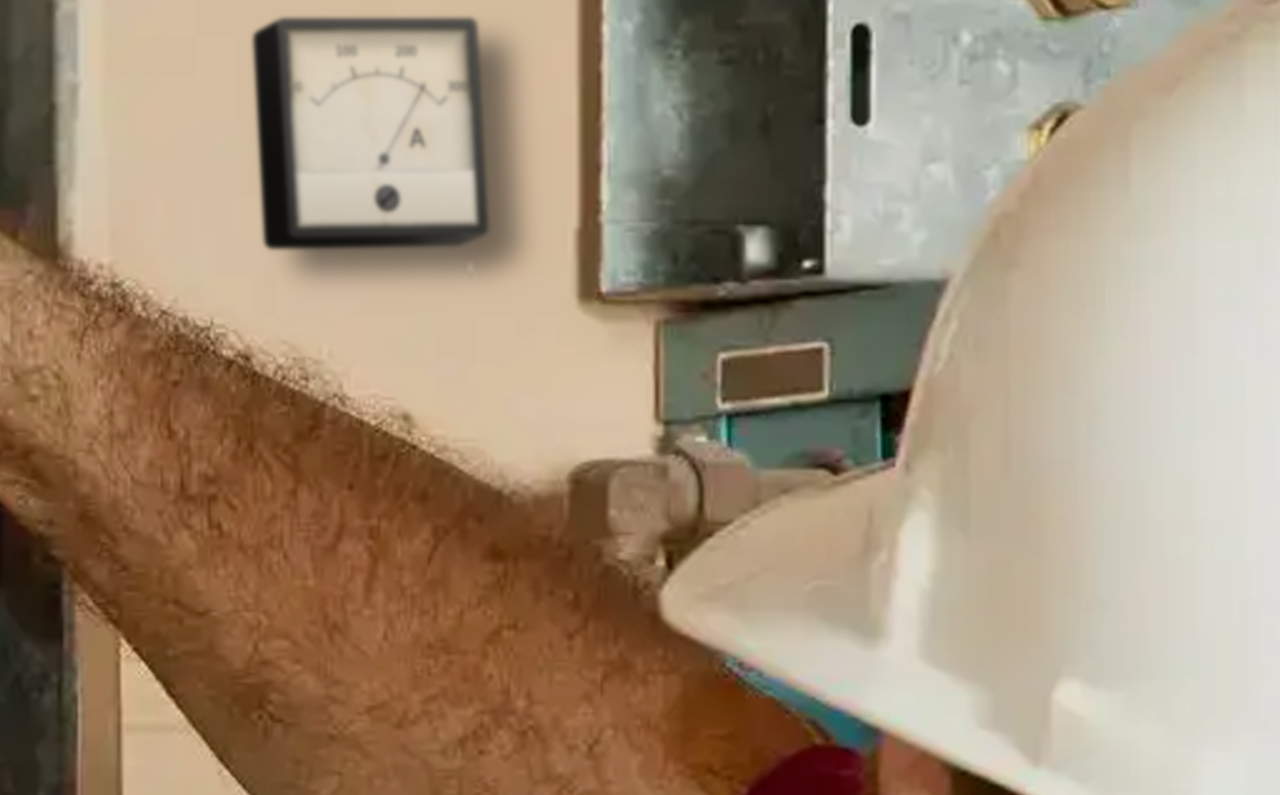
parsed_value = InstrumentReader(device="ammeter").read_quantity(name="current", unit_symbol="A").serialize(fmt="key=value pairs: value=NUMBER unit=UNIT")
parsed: value=250 unit=A
